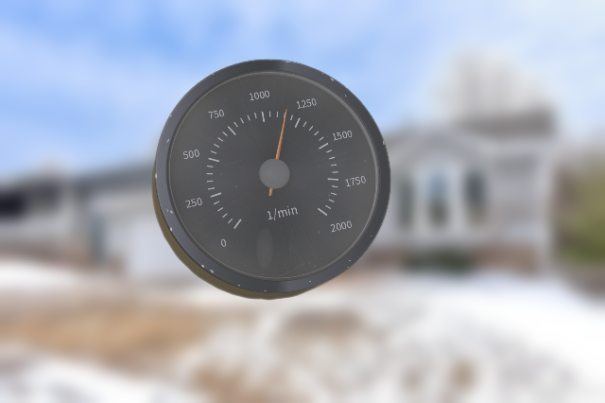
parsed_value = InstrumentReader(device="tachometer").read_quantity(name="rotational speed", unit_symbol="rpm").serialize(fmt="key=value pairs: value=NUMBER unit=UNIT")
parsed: value=1150 unit=rpm
